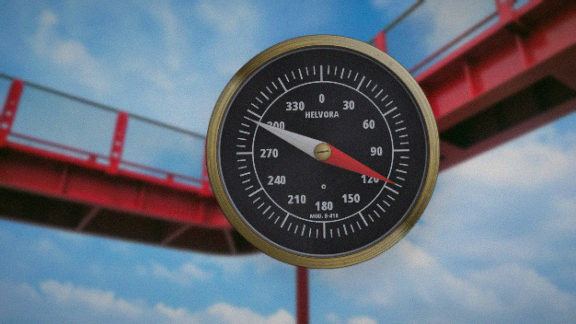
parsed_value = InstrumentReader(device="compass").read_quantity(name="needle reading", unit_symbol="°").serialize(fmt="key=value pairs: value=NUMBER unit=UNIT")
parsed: value=115 unit=°
